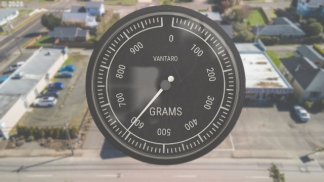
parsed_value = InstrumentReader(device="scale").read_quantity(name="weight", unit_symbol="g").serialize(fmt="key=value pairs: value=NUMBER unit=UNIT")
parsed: value=610 unit=g
